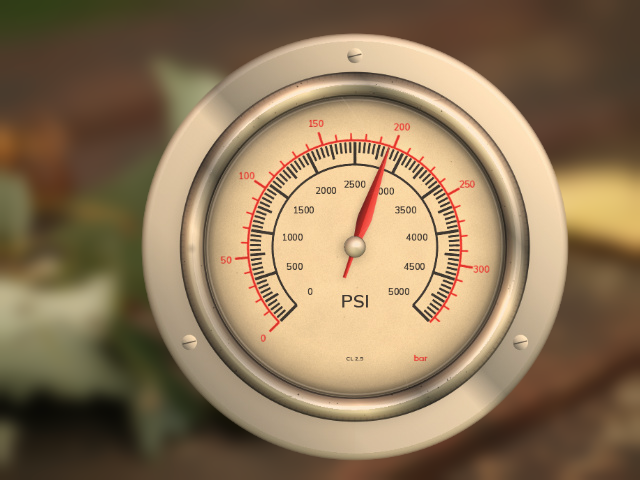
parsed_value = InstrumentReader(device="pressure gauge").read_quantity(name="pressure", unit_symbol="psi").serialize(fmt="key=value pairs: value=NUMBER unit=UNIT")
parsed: value=2850 unit=psi
